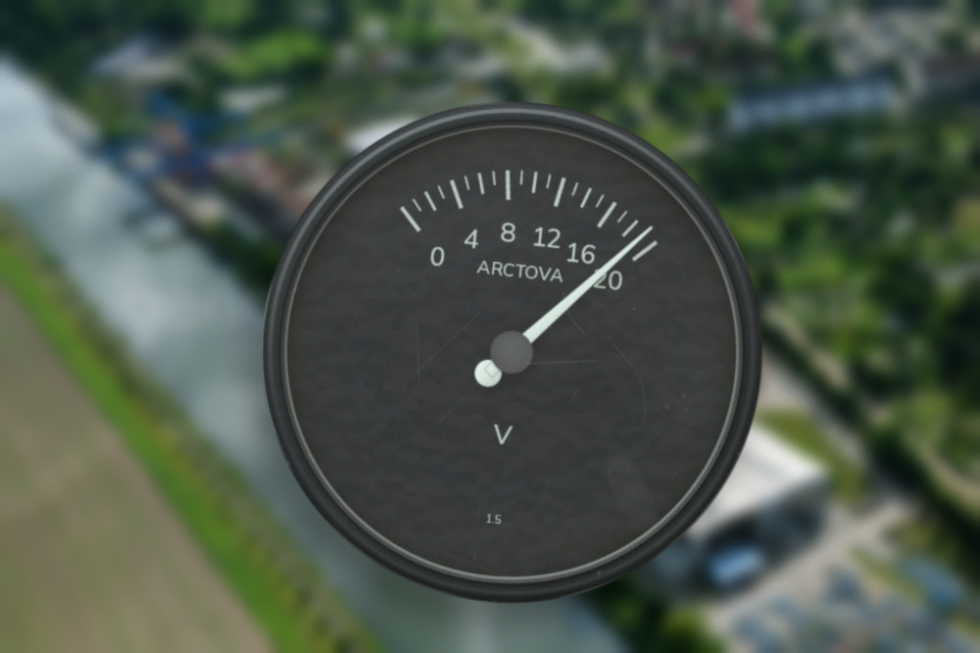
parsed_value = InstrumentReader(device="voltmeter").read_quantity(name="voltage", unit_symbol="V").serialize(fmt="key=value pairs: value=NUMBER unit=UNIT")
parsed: value=19 unit=V
